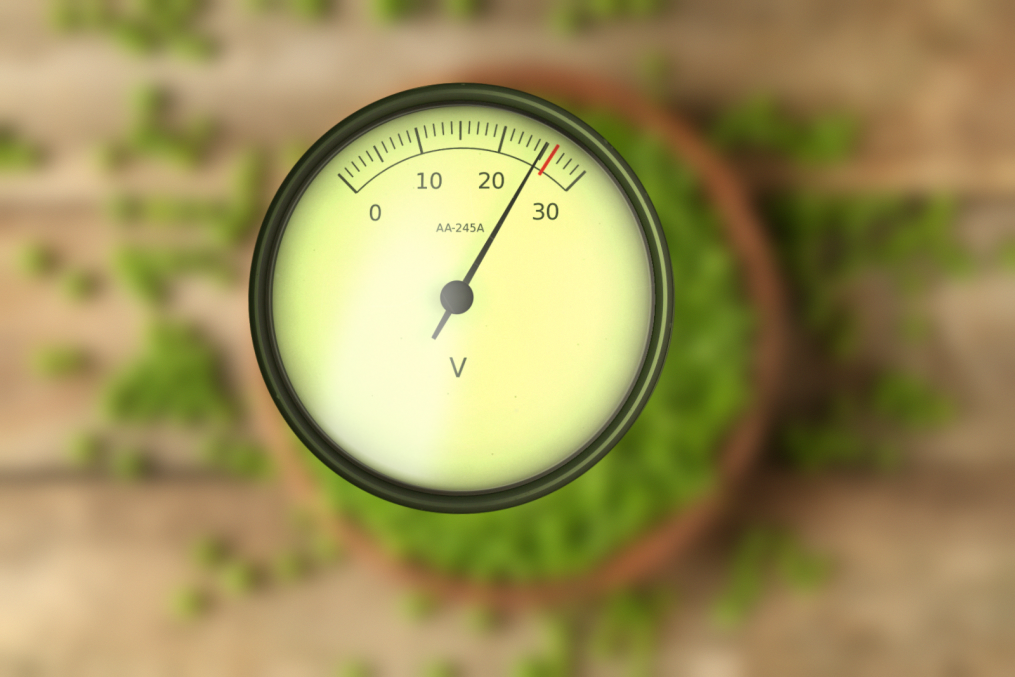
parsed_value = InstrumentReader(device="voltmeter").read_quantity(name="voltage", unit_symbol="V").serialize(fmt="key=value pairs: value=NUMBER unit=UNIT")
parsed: value=25 unit=V
